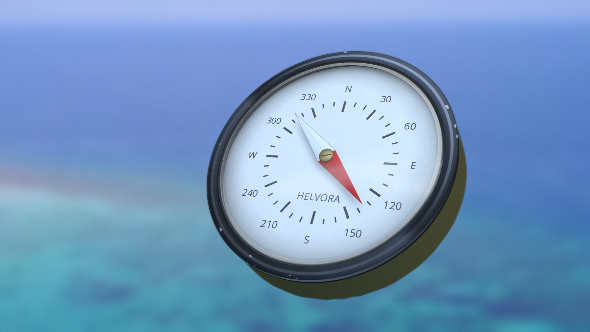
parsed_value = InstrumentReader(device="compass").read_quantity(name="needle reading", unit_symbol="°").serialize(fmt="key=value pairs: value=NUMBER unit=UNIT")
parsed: value=135 unit=°
